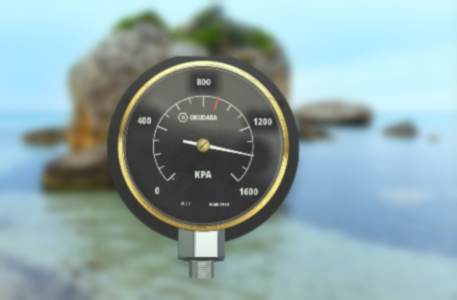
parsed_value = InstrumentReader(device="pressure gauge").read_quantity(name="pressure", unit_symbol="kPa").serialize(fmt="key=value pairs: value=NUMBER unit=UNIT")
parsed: value=1400 unit=kPa
